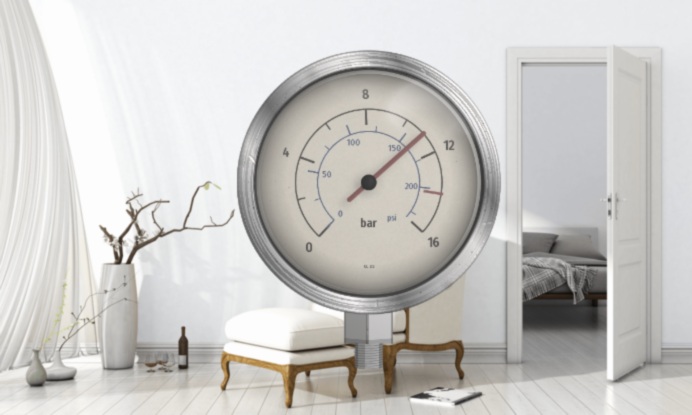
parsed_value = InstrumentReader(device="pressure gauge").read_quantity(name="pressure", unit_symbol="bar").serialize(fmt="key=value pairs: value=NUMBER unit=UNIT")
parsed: value=11 unit=bar
